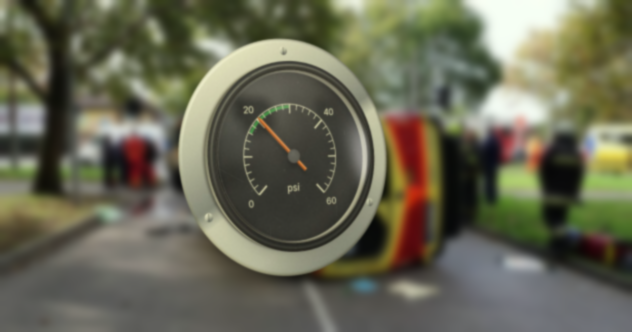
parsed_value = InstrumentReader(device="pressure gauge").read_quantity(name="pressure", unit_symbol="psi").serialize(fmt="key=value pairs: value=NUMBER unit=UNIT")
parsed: value=20 unit=psi
